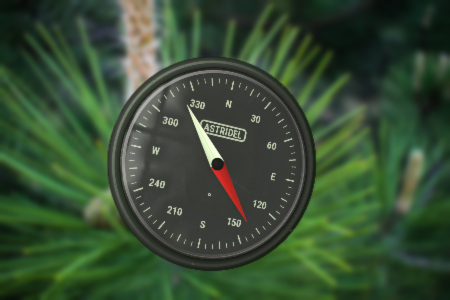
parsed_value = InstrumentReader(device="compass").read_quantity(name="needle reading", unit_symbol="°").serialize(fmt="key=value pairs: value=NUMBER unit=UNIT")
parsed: value=140 unit=°
